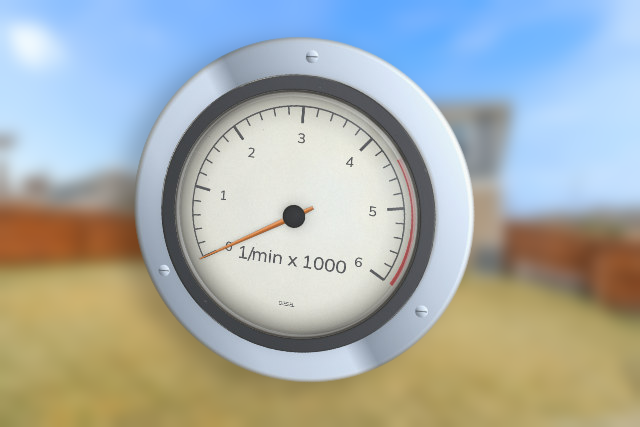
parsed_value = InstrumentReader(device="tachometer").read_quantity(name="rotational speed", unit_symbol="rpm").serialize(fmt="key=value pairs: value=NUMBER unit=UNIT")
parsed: value=0 unit=rpm
